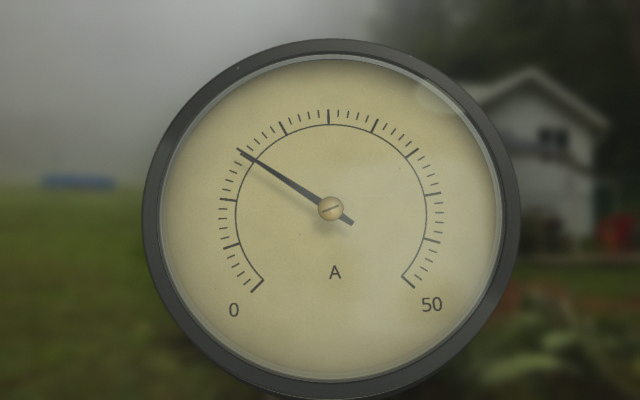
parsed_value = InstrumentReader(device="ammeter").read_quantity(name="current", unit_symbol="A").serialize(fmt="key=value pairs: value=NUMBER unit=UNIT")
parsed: value=15 unit=A
